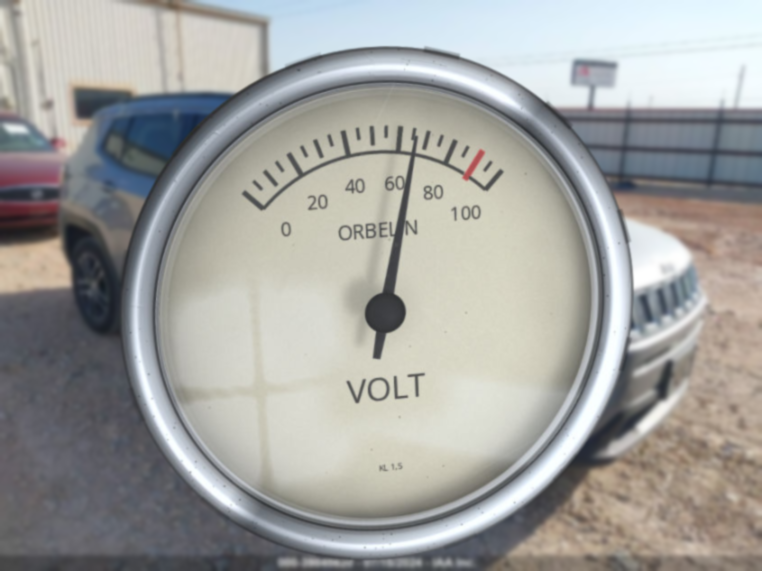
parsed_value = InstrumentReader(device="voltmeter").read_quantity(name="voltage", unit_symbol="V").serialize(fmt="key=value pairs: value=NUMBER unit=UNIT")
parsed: value=65 unit=V
